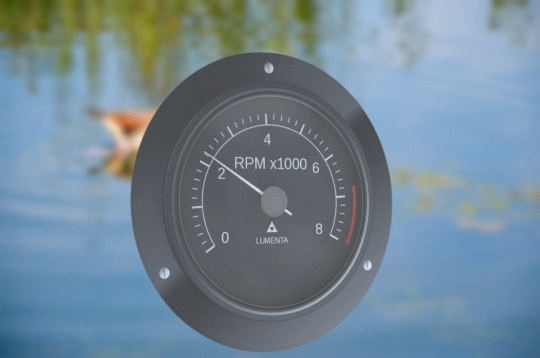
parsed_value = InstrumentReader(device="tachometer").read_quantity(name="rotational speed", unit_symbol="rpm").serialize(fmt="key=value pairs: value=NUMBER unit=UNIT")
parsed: value=2200 unit=rpm
